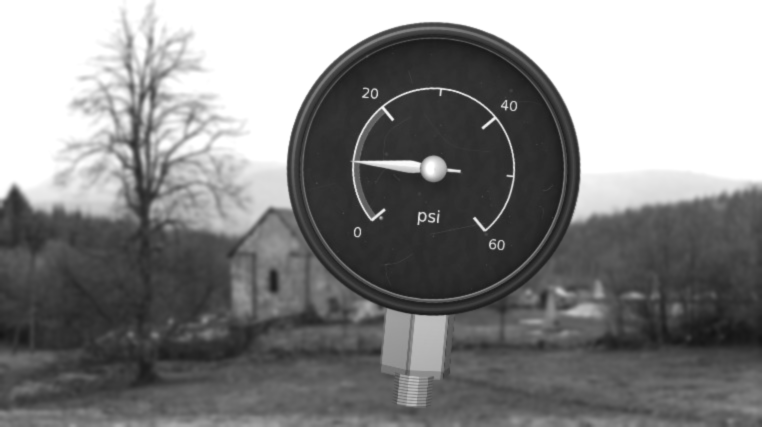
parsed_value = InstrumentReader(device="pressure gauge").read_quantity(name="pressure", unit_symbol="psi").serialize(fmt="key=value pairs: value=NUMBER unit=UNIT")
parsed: value=10 unit=psi
